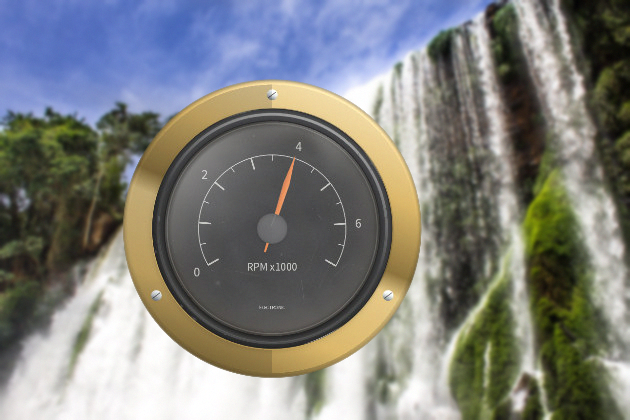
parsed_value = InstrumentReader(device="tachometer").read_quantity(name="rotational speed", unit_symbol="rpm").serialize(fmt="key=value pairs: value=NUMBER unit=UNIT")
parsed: value=4000 unit=rpm
